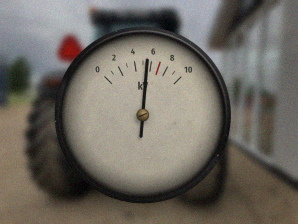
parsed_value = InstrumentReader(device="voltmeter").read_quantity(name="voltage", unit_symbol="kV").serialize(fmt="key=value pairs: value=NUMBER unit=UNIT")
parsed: value=5.5 unit=kV
